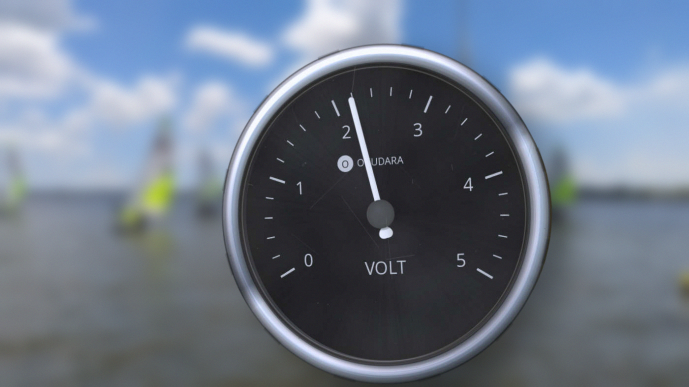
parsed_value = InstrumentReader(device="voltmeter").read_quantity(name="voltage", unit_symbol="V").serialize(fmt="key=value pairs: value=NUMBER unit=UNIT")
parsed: value=2.2 unit=V
